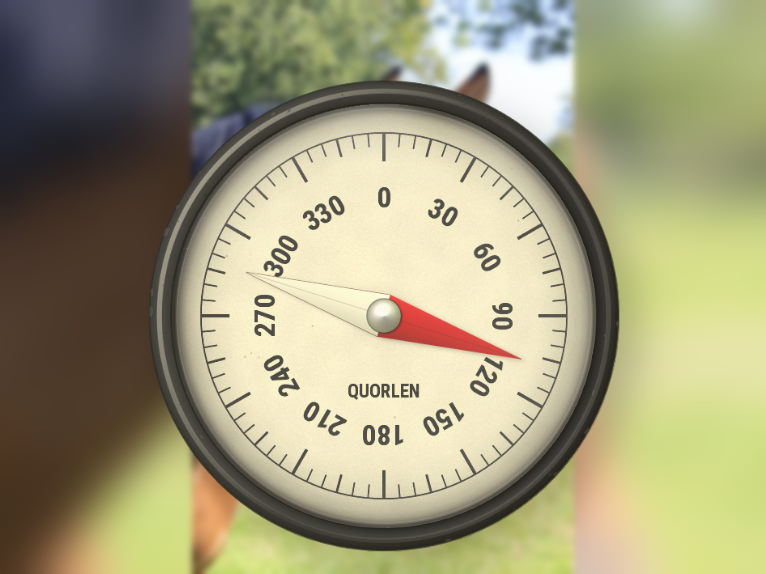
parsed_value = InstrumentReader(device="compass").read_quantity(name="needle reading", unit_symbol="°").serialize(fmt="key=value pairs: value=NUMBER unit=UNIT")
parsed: value=107.5 unit=°
